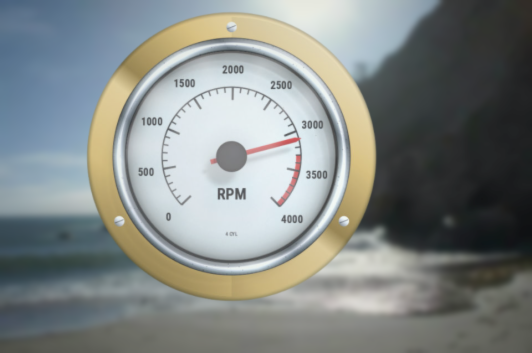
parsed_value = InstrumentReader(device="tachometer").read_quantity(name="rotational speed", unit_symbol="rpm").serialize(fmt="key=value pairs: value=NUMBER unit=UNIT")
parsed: value=3100 unit=rpm
